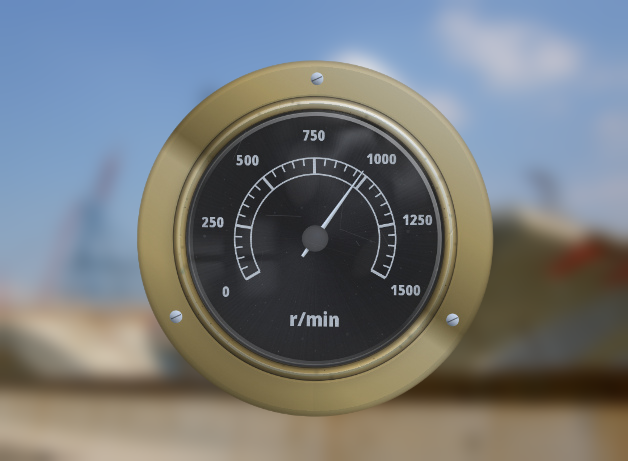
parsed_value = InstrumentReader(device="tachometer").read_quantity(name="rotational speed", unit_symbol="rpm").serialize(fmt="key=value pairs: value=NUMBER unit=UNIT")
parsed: value=975 unit=rpm
